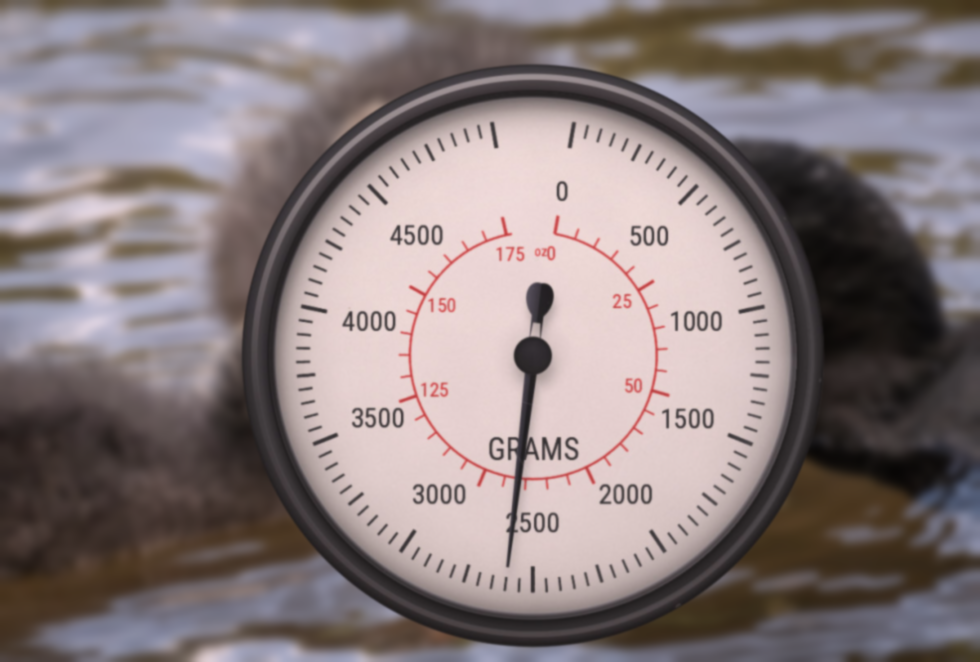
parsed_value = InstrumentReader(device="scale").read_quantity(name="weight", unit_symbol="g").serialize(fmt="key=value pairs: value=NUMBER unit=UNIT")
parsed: value=2600 unit=g
